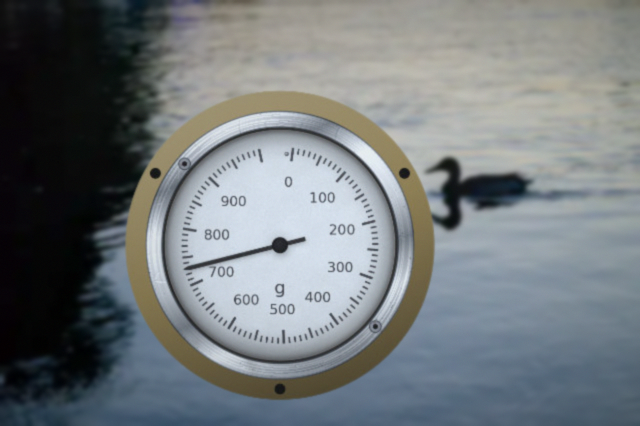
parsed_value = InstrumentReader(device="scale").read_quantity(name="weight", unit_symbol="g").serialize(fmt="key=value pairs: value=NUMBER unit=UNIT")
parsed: value=730 unit=g
